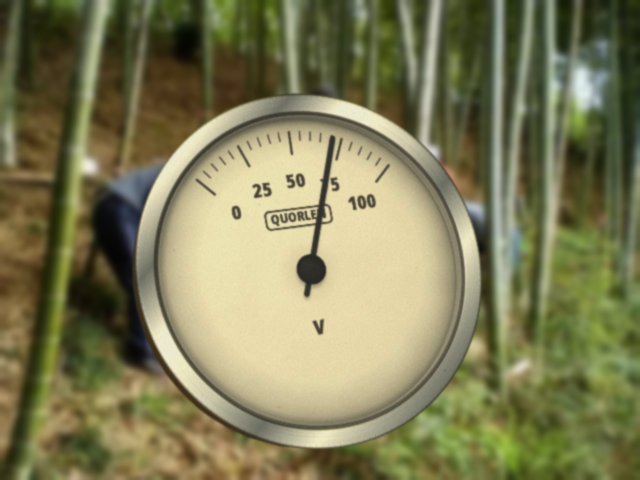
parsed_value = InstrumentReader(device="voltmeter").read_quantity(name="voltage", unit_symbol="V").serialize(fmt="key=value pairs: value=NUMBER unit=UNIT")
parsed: value=70 unit=V
